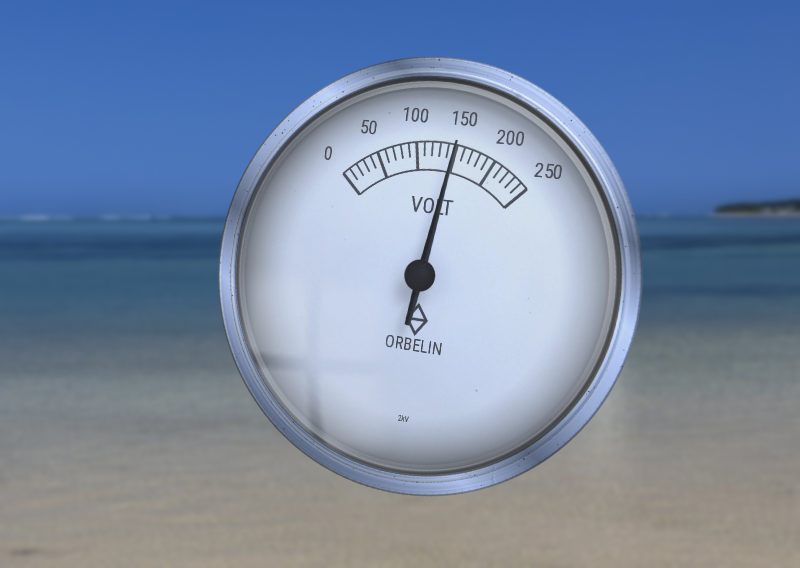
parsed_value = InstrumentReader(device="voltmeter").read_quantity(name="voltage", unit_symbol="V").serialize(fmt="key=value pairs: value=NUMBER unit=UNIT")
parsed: value=150 unit=V
